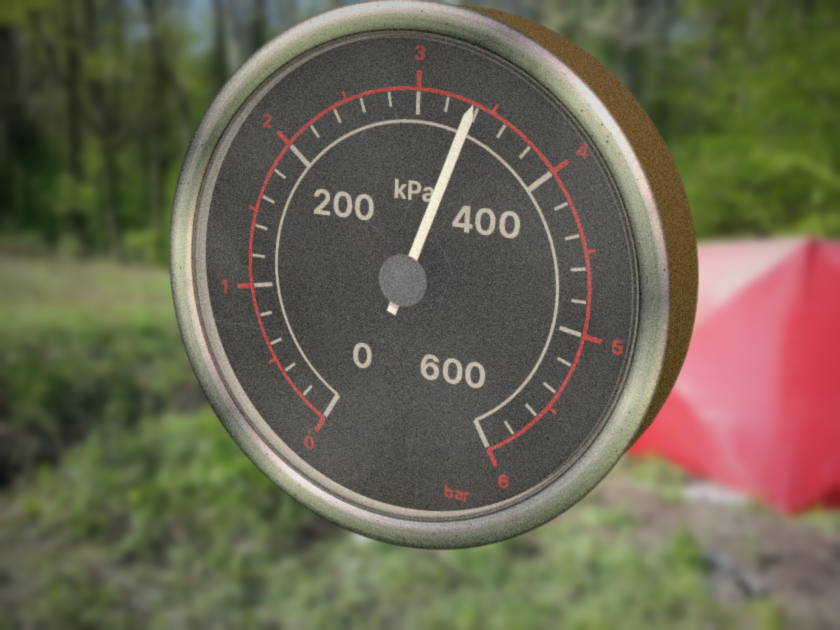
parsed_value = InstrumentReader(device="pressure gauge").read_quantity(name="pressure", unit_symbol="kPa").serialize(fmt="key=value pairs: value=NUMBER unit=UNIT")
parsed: value=340 unit=kPa
